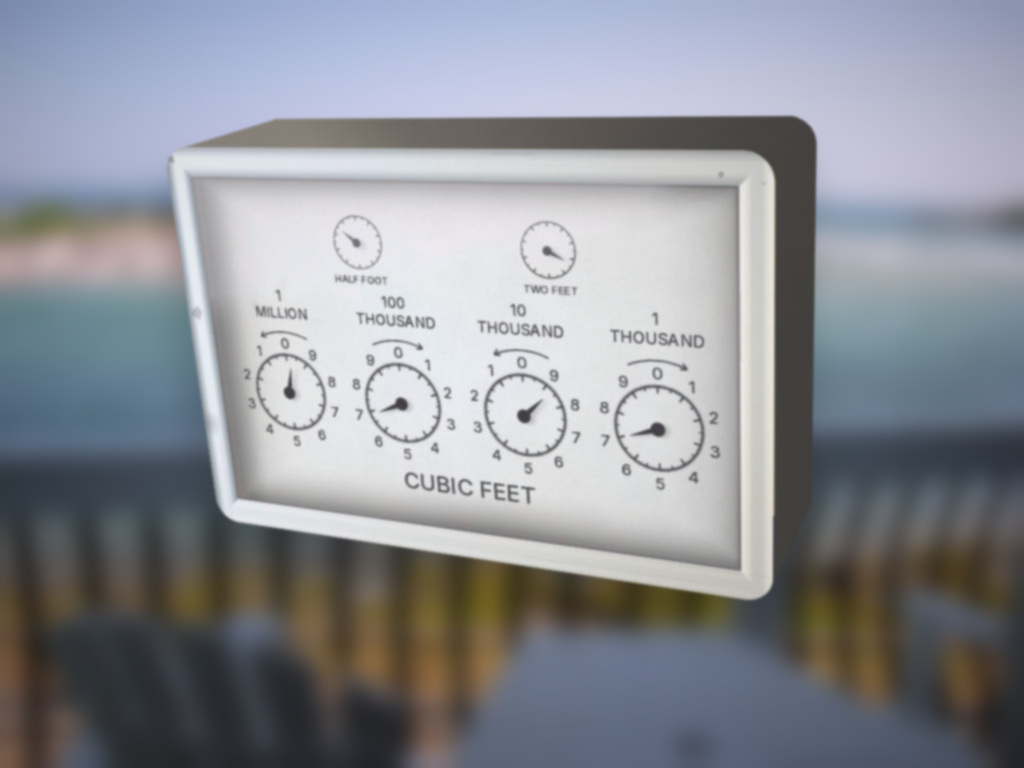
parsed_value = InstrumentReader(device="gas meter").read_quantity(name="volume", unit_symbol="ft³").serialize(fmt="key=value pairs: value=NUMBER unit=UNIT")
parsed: value=968700 unit=ft³
